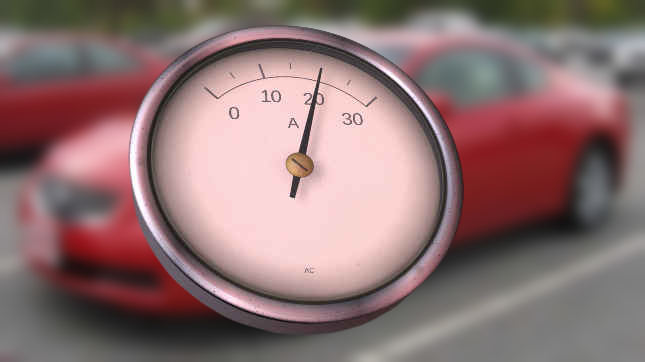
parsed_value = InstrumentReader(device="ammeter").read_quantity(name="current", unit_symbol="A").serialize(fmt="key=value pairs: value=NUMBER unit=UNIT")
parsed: value=20 unit=A
